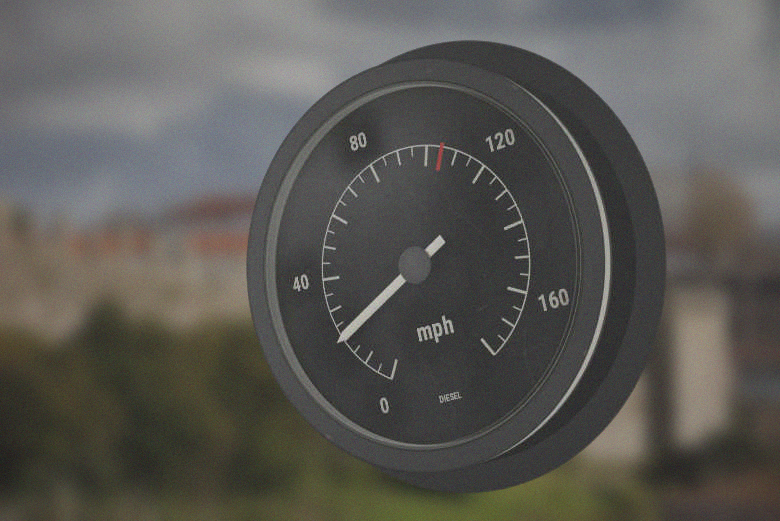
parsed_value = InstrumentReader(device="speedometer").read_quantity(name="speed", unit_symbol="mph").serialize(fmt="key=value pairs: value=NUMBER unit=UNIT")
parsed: value=20 unit=mph
